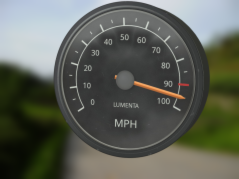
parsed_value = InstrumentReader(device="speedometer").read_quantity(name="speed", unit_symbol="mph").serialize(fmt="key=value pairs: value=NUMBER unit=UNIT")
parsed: value=95 unit=mph
